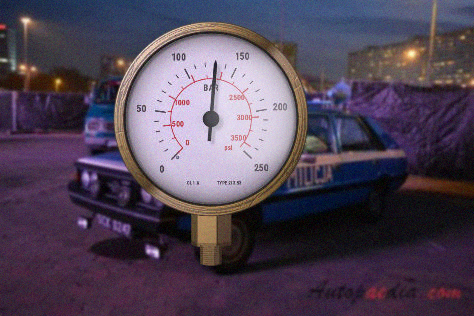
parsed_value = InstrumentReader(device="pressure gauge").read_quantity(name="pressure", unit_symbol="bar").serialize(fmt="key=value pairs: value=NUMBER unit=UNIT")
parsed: value=130 unit=bar
